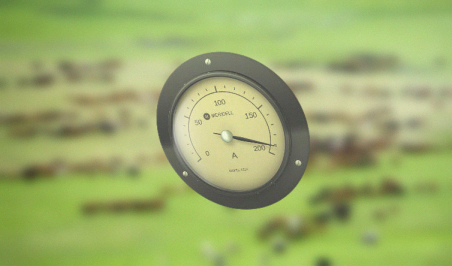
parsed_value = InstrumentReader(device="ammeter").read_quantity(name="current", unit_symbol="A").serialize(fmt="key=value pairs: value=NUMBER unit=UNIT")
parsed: value=190 unit=A
